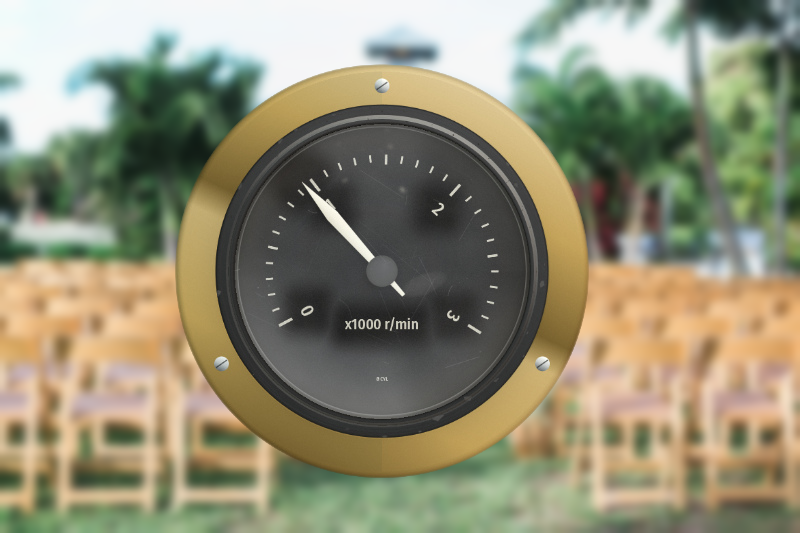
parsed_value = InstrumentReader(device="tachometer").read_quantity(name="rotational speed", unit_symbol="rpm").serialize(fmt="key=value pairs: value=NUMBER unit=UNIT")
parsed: value=950 unit=rpm
